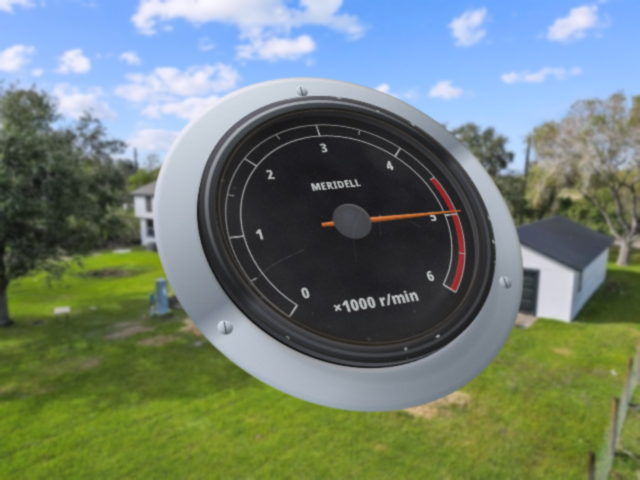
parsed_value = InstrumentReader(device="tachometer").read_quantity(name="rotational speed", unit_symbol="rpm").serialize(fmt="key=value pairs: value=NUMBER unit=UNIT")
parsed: value=5000 unit=rpm
